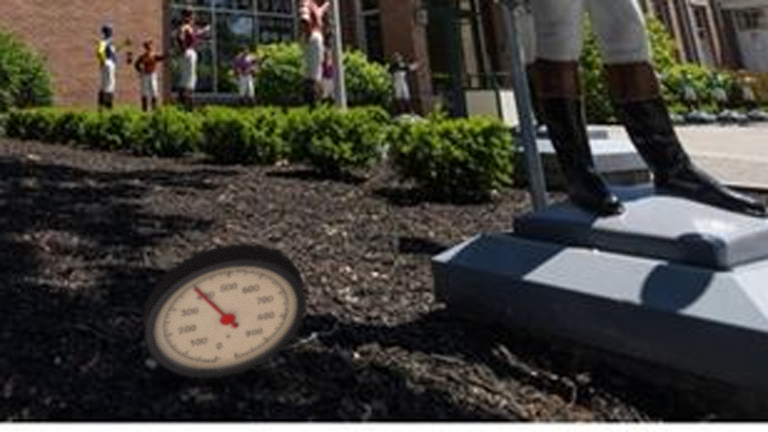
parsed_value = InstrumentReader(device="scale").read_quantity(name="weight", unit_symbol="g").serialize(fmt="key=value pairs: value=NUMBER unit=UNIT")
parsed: value=400 unit=g
